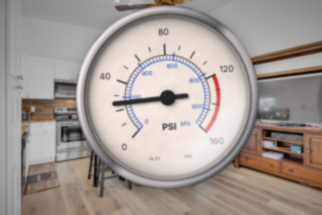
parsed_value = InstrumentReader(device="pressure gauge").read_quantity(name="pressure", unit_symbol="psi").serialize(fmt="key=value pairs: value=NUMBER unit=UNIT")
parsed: value=25 unit=psi
